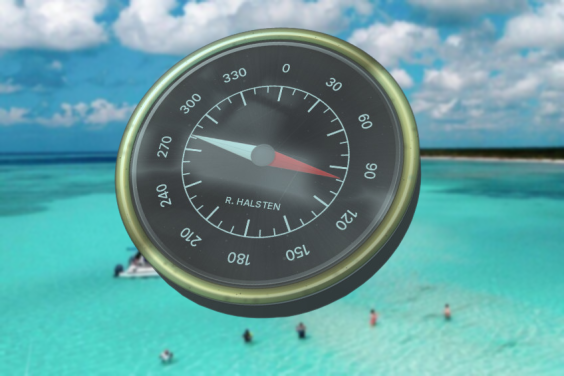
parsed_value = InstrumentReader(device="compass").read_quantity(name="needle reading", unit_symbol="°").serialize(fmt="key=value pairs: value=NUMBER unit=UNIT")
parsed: value=100 unit=°
